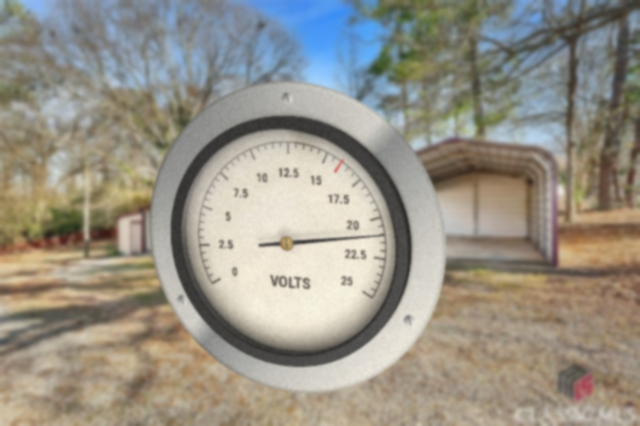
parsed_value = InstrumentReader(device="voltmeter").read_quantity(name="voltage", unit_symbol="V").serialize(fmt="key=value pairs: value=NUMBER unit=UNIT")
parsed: value=21 unit=V
